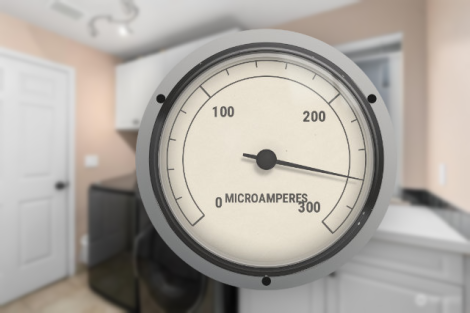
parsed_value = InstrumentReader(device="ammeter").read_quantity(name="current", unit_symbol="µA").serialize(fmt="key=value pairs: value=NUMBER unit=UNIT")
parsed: value=260 unit=µA
